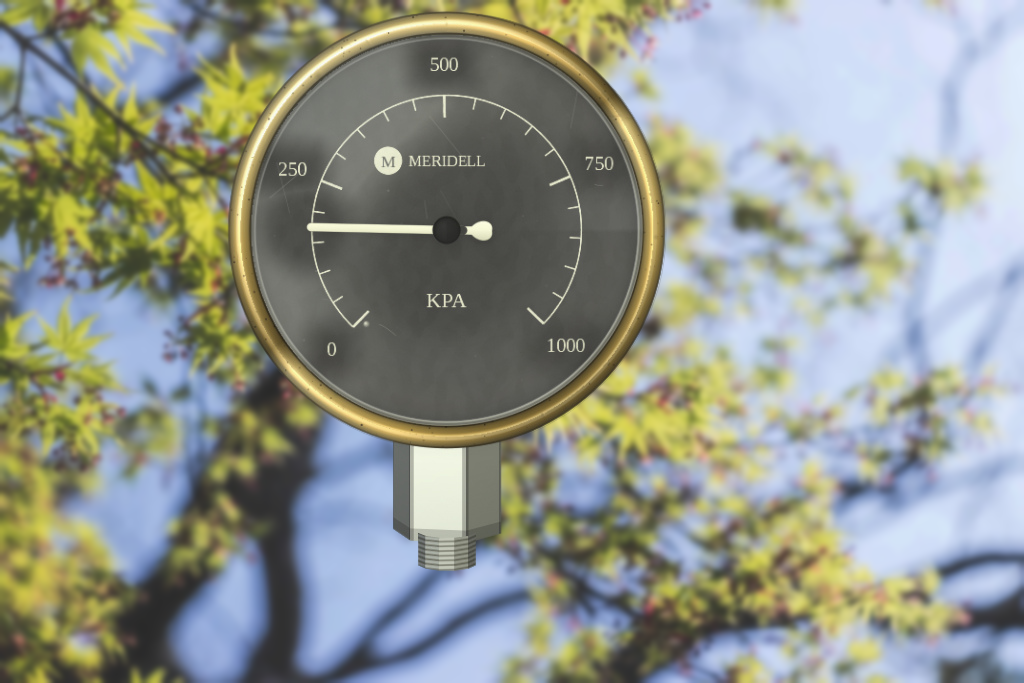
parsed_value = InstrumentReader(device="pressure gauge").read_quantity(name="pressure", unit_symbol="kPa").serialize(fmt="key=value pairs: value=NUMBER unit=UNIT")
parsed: value=175 unit=kPa
